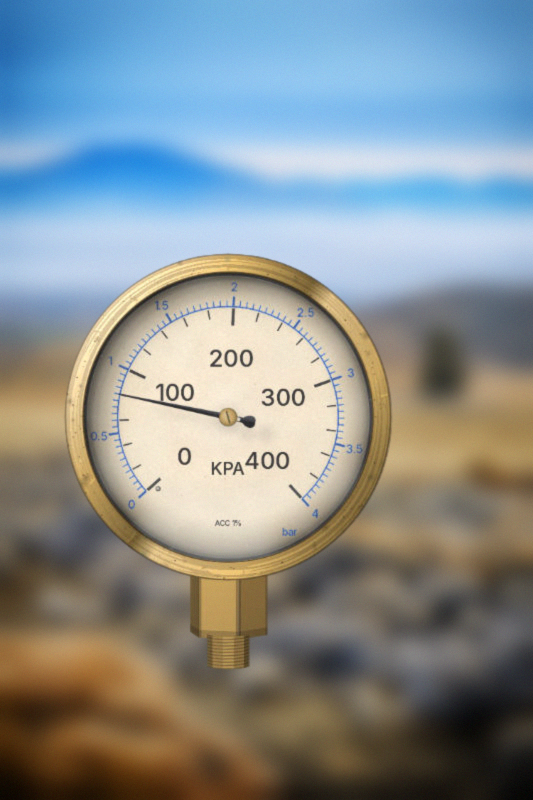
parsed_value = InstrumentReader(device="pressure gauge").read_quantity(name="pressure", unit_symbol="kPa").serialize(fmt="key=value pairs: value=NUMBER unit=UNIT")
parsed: value=80 unit=kPa
